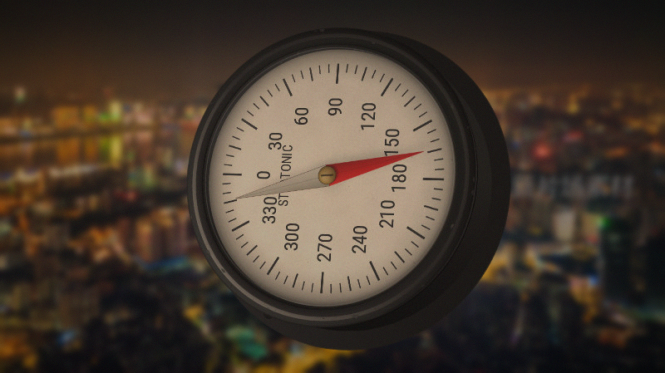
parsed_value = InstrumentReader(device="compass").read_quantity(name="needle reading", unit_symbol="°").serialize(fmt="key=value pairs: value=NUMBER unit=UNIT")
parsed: value=165 unit=°
